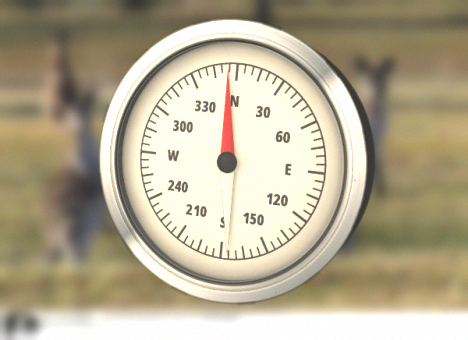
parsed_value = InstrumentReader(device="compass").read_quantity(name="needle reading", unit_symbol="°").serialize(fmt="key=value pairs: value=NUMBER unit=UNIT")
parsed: value=355 unit=°
